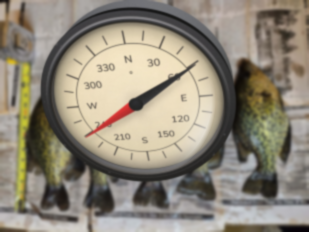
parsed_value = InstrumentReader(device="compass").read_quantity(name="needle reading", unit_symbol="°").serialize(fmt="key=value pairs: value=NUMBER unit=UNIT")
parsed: value=240 unit=°
